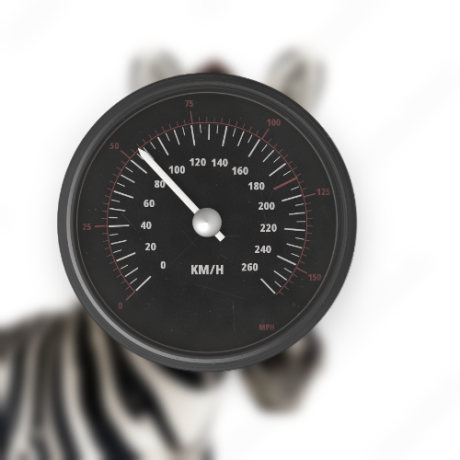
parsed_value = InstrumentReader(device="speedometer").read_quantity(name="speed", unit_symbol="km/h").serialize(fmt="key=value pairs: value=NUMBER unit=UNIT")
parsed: value=87.5 unit=km/h
